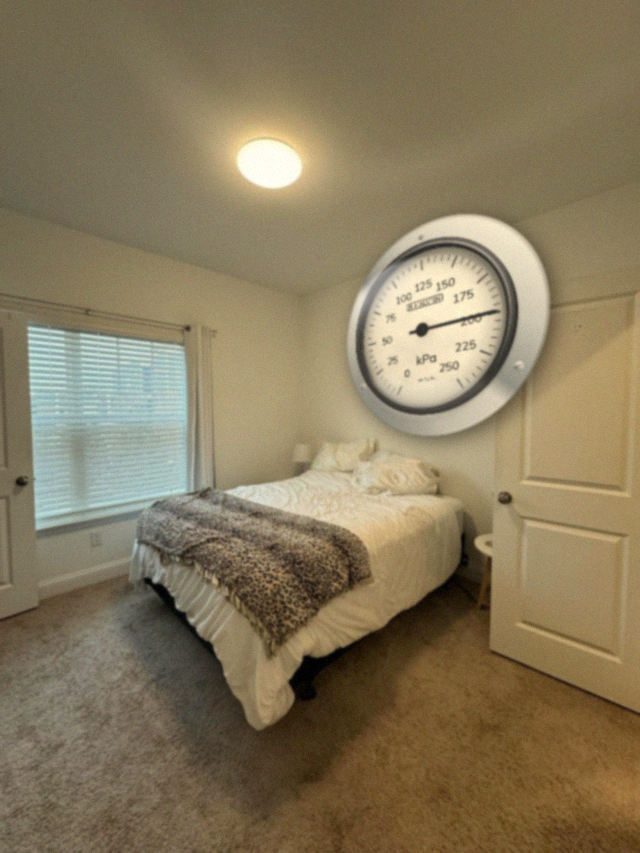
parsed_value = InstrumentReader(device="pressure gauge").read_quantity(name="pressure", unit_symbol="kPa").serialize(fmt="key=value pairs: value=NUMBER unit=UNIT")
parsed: value=200 unit=kPa
